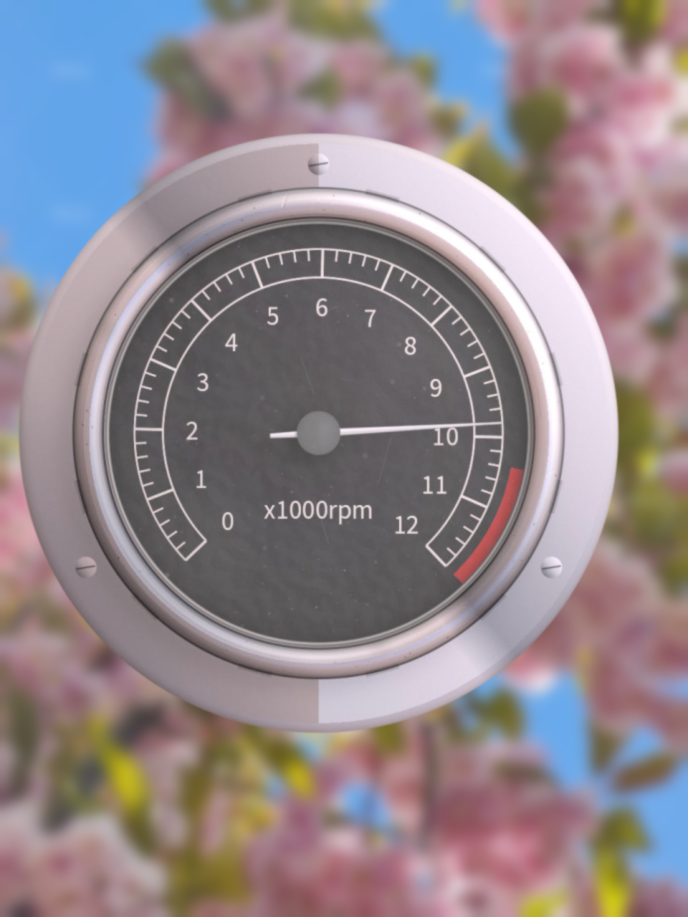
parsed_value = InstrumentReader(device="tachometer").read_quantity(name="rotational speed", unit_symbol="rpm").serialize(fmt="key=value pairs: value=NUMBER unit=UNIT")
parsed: value=9800 unit=rpm
